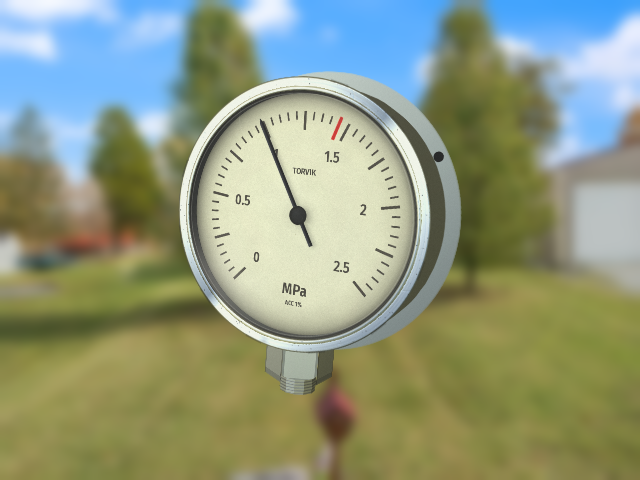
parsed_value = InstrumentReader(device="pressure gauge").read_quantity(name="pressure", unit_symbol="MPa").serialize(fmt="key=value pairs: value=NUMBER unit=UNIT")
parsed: value=1 unit=MPa
